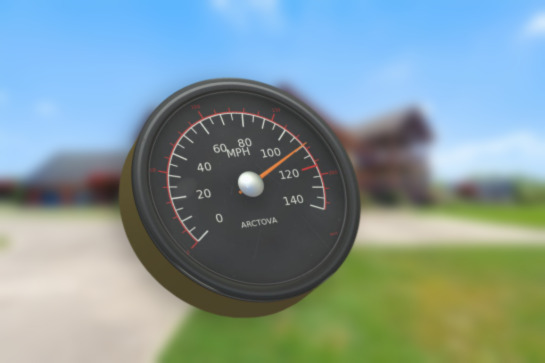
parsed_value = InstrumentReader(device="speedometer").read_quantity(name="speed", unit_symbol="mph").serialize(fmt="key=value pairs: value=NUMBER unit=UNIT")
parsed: value=110 unit=mph
